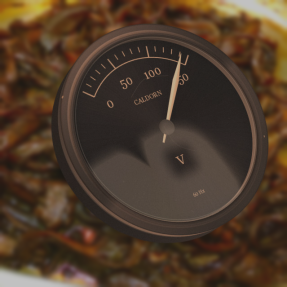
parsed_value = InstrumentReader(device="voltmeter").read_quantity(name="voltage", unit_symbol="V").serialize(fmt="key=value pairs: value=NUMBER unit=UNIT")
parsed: value=140 unit=V
